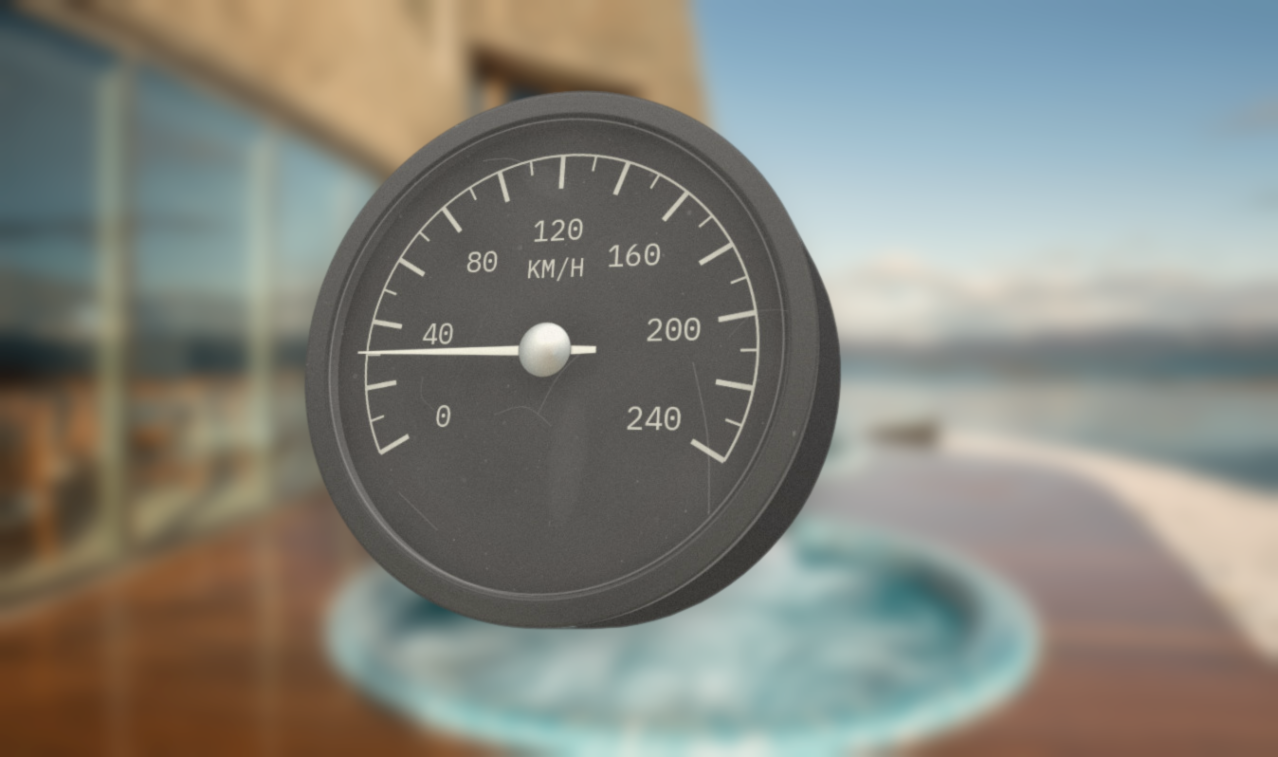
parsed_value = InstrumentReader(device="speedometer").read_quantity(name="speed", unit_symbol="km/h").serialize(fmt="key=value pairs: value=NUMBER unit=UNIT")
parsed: value=30 unit=km/h
